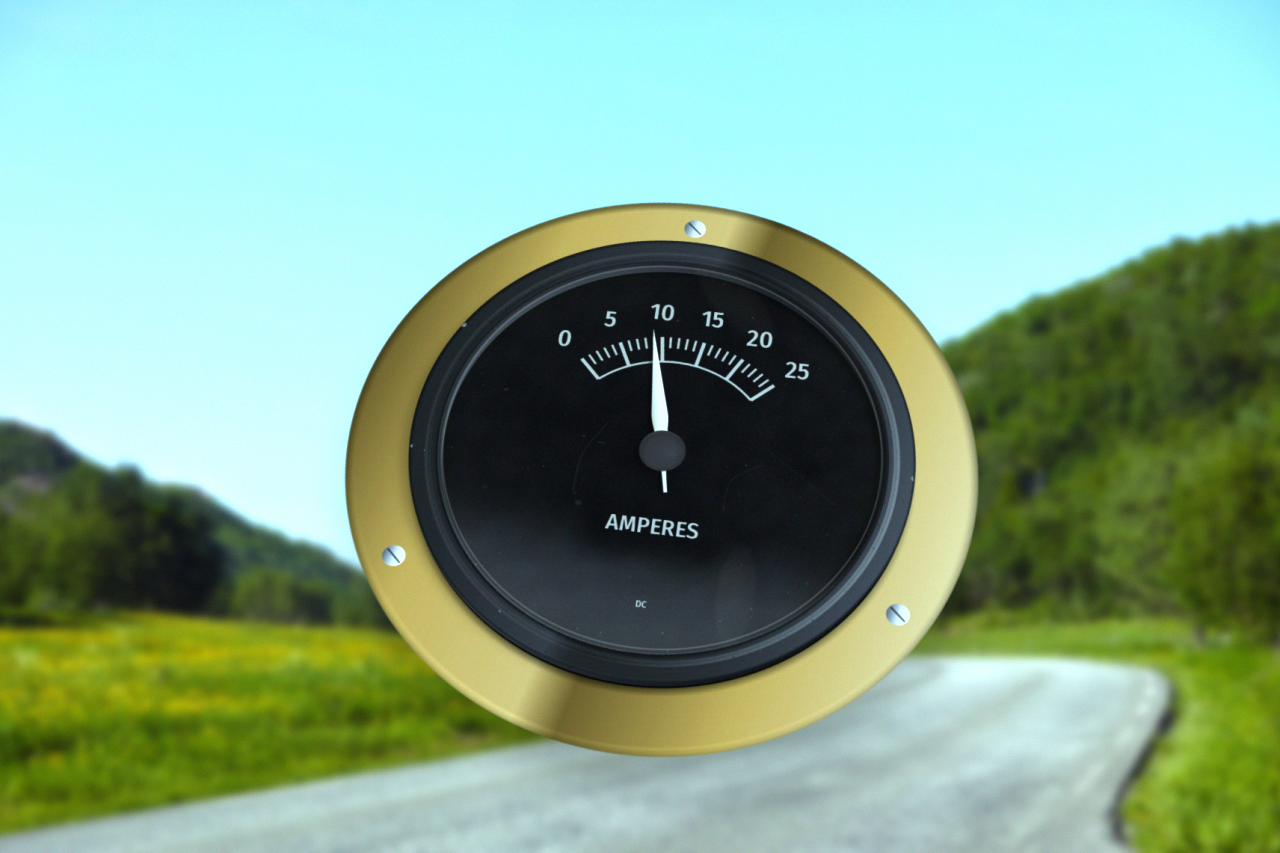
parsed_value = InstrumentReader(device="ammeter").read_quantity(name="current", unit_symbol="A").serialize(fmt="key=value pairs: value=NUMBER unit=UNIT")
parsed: value=9 unit=A
